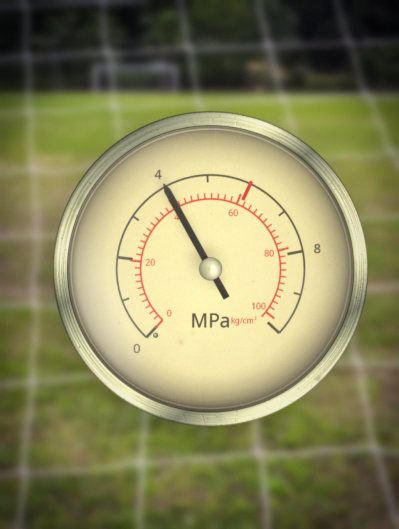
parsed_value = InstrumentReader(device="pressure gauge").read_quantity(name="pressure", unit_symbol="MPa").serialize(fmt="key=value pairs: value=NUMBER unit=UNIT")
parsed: value=4 unit=MPa
